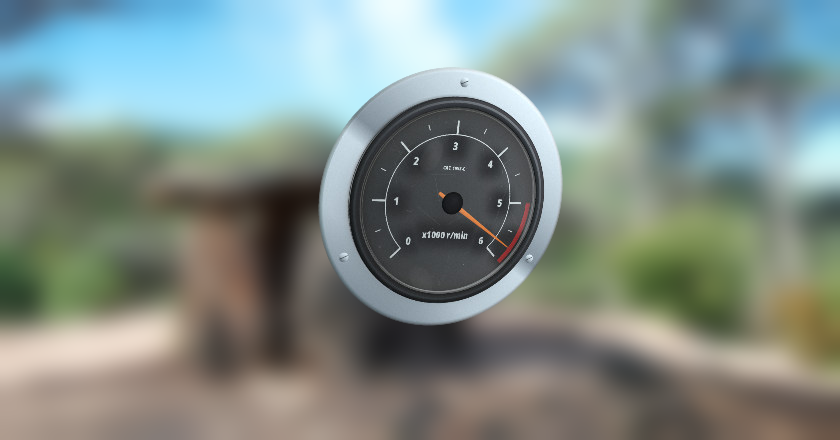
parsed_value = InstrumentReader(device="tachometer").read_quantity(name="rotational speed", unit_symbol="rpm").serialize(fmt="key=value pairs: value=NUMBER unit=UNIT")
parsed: value=5750 unit=rpm
